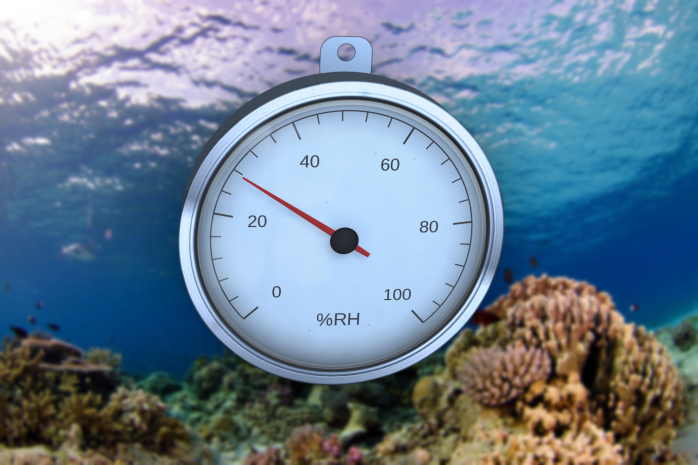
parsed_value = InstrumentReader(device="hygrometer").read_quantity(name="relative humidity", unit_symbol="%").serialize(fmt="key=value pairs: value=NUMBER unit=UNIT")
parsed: value=28 unit=%
